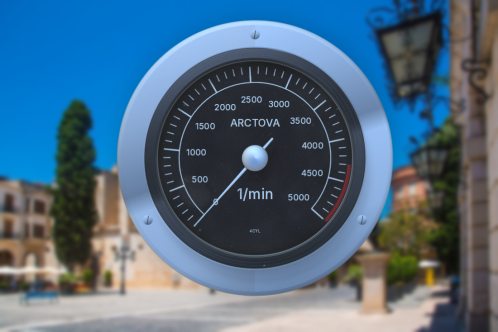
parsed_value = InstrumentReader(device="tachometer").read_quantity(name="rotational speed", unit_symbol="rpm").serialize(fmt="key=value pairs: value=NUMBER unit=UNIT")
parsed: value=0 unit=rpm
